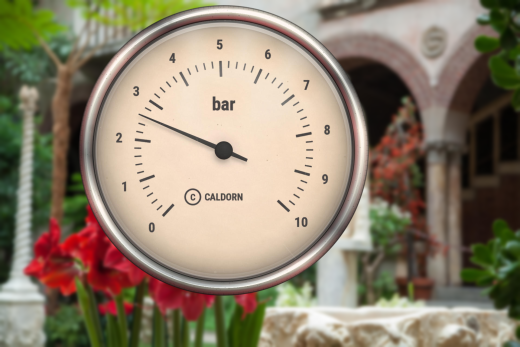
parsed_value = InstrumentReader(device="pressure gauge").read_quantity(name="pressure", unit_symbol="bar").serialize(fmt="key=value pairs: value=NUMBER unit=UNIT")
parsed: value=2.6 unit=bar
